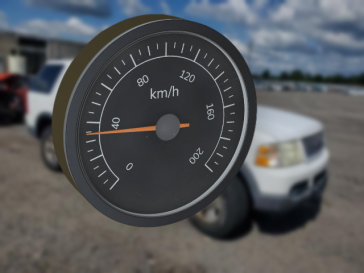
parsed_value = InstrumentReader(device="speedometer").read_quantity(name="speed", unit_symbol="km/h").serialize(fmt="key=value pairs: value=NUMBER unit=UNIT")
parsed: value=35 unit=km/h
